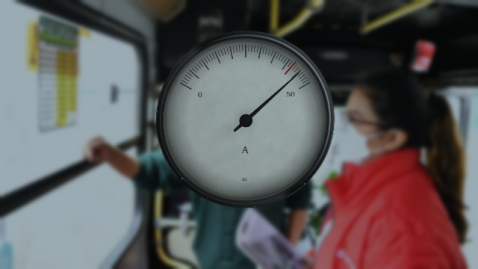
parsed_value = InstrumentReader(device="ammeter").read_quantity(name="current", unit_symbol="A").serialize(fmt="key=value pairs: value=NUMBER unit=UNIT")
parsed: value=45 unit=A
